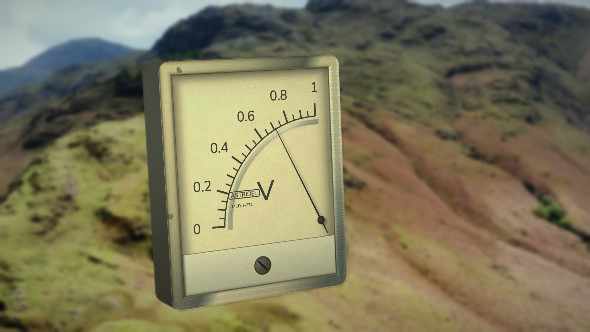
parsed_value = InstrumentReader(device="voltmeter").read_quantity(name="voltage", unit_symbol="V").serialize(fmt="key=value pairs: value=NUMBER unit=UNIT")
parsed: value=0.7 unit=V
